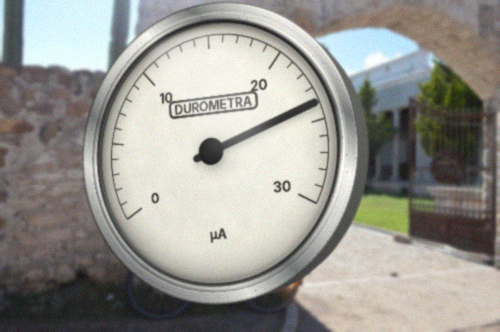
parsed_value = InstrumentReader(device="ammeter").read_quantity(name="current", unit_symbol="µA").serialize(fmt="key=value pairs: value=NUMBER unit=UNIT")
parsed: value=24 unit=µA
